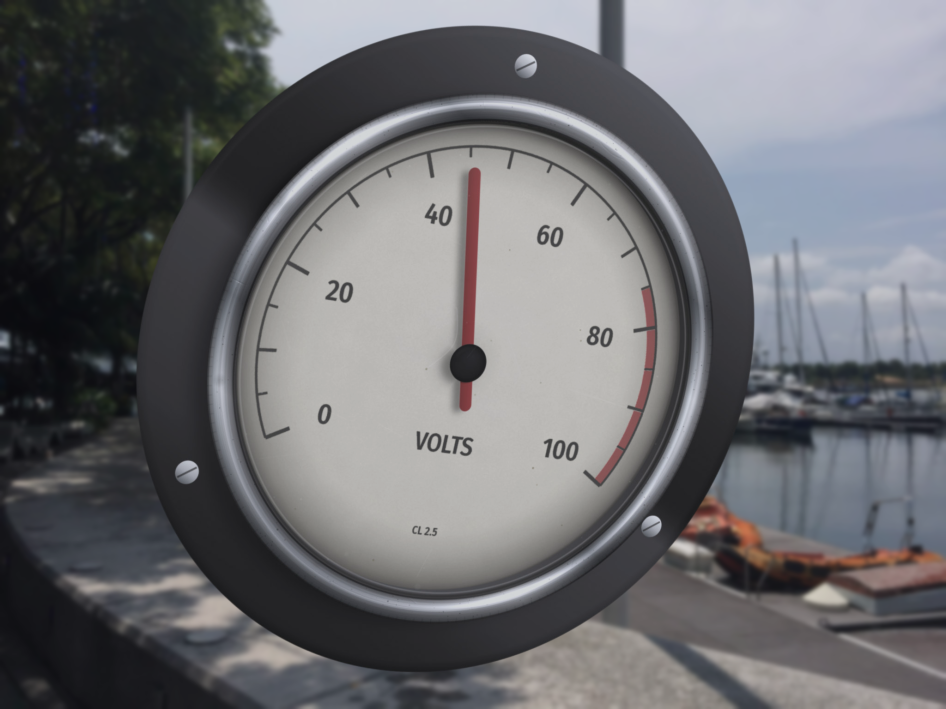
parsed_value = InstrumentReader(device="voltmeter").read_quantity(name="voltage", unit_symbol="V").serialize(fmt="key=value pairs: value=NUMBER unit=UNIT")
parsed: value=45 unit=V
